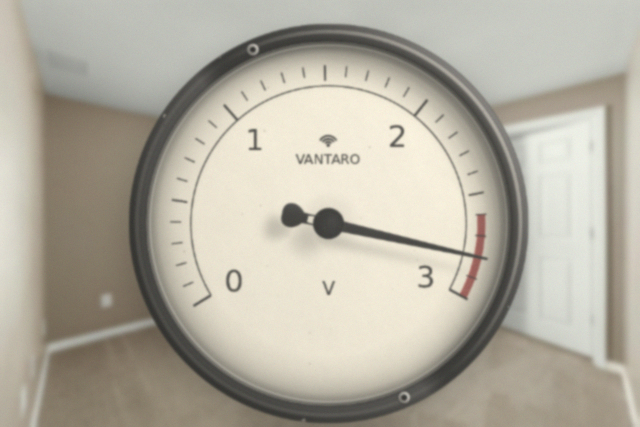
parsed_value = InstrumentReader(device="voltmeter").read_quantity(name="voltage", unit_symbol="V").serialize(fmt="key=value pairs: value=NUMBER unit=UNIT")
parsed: value=2.8 unit=V
